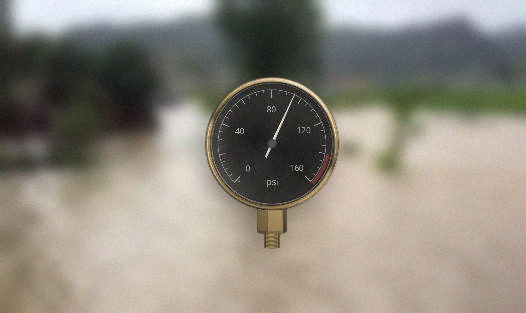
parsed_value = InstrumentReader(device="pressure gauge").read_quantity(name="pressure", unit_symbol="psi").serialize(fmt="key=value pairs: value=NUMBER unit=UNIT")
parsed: value=95 unit=psi
